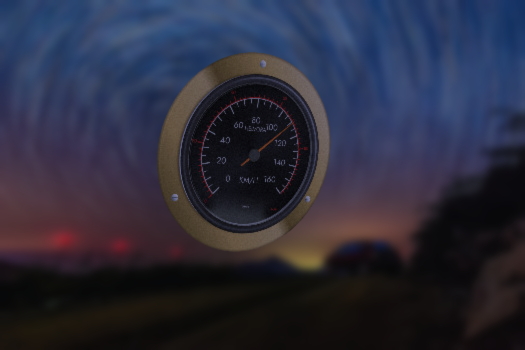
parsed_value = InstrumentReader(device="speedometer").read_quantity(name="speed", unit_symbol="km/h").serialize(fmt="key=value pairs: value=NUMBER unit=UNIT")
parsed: value=110 unit=km/h
